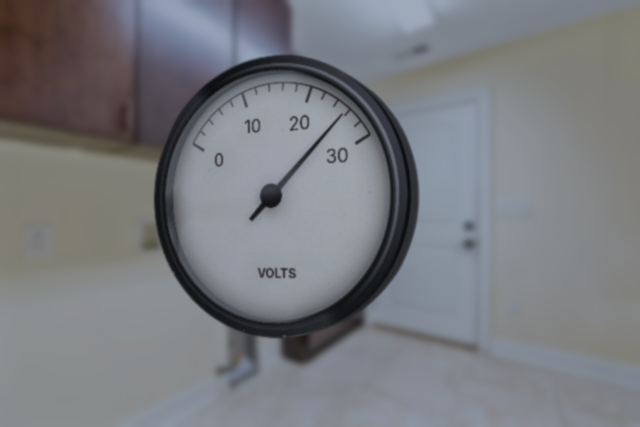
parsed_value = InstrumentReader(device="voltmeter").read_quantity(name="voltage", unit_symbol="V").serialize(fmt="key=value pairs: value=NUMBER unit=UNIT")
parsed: value=26 unit=V
